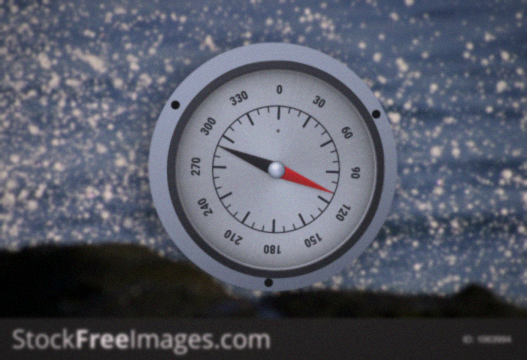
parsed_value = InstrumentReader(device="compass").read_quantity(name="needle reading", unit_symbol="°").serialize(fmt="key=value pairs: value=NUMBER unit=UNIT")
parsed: value=110 unit=°
